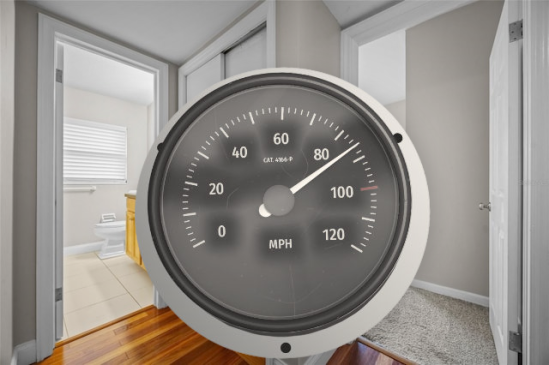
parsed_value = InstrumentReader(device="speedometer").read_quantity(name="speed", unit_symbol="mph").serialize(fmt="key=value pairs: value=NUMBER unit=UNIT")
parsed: value=86 unit=mph
